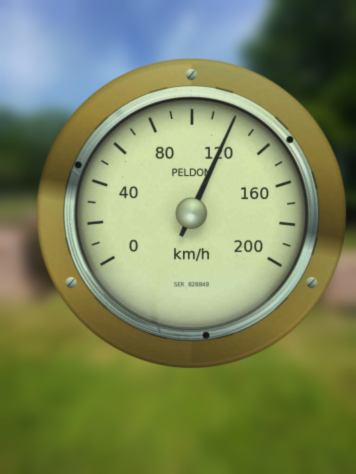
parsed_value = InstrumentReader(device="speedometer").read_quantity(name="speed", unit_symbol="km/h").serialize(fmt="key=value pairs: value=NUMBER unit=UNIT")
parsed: value=120 unit=km/h
